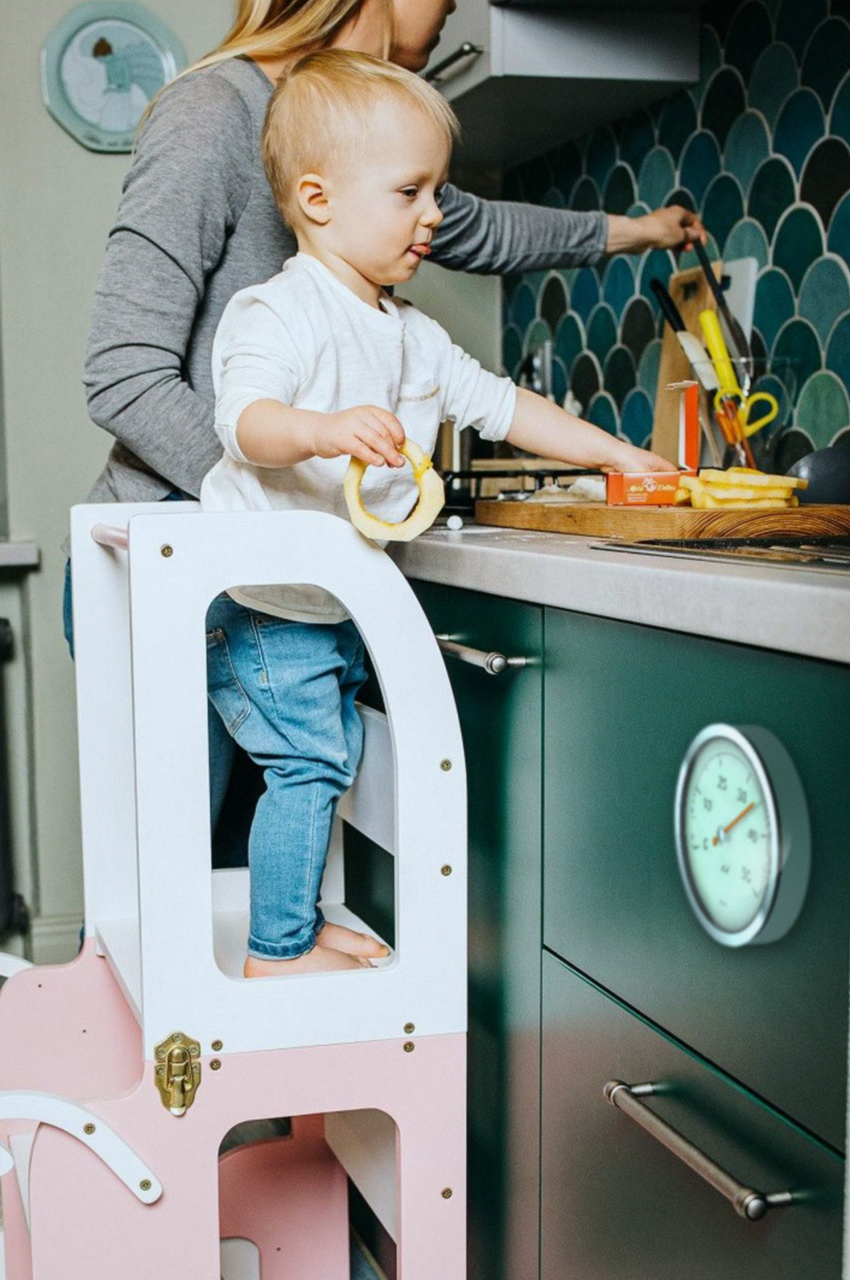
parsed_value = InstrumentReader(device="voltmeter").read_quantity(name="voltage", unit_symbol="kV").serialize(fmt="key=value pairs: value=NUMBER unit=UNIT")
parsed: value=35 unit=kV
